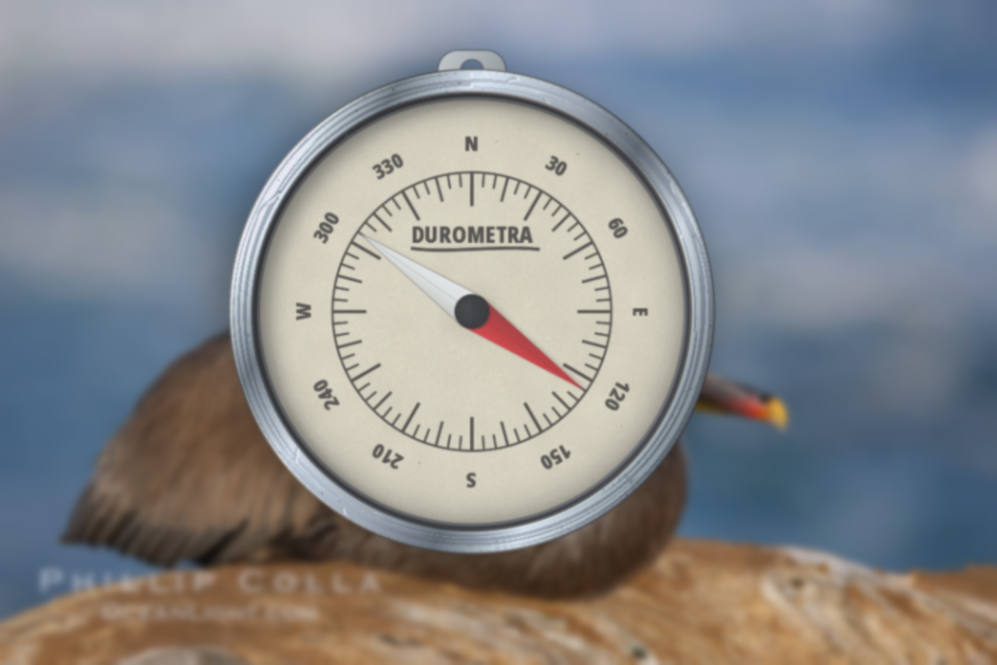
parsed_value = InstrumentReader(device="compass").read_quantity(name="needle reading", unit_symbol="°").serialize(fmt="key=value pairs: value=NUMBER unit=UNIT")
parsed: value=125 unit=°
